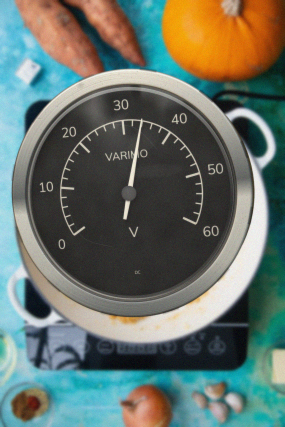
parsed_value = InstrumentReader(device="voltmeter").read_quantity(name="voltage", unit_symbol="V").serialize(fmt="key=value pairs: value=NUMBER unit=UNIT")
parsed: value=34 unit=V
